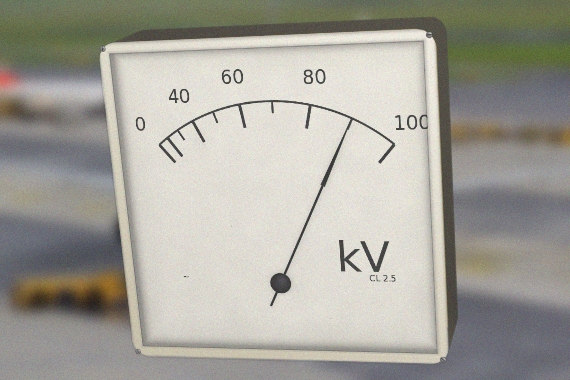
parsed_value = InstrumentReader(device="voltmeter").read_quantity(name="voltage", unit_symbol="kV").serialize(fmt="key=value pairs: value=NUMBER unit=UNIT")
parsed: value=90 unit=kV
